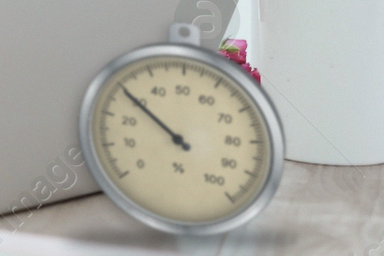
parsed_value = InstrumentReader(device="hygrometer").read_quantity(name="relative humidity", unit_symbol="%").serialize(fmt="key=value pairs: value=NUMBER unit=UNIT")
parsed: value=30 unit=%
